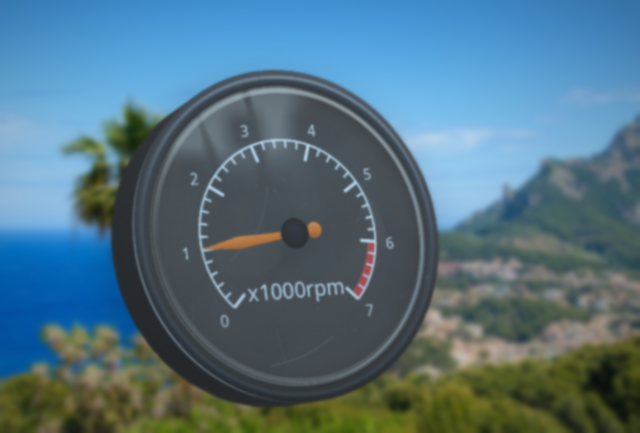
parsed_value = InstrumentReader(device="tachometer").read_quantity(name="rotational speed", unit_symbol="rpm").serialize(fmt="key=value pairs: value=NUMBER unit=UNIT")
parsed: value=1000 unit=rpm
